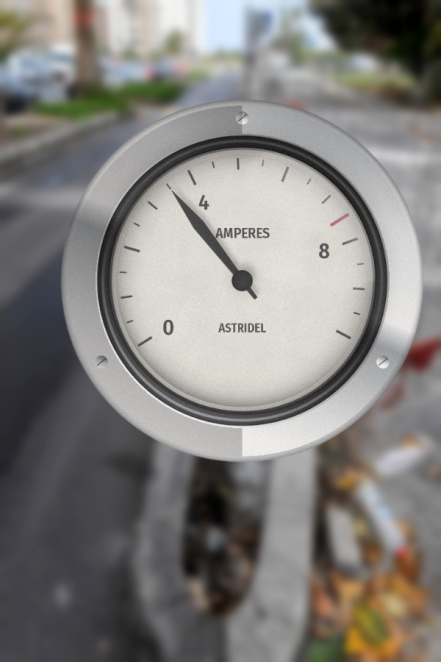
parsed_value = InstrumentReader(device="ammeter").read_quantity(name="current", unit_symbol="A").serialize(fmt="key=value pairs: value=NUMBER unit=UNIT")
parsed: value=3.5 unit=A
